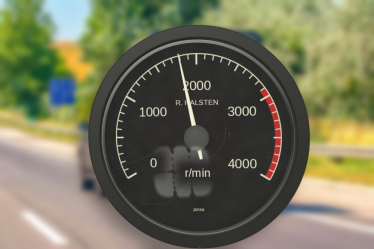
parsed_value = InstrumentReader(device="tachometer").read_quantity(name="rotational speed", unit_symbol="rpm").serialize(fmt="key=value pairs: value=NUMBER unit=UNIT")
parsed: value=1800 unit=rpm
